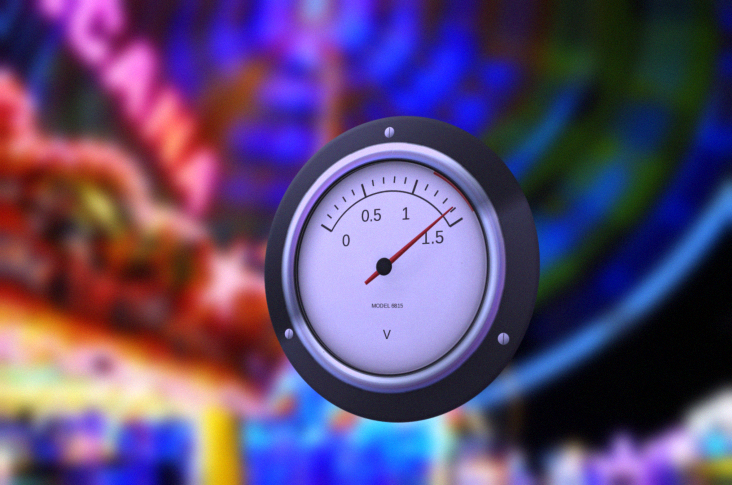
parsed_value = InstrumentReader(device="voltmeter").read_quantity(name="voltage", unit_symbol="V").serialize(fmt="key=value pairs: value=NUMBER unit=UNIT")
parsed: value=1.4 unit=V
